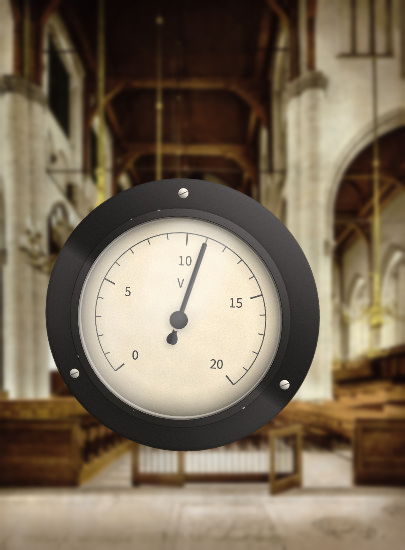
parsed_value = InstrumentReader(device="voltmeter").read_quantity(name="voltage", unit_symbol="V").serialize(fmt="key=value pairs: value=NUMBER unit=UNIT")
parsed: value=11 unit=V
